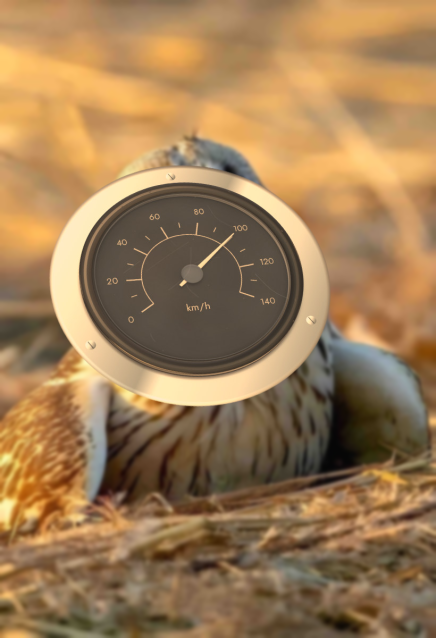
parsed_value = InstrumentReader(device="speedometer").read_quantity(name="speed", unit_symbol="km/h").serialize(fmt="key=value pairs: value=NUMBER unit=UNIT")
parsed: value=100 unit=km/h
